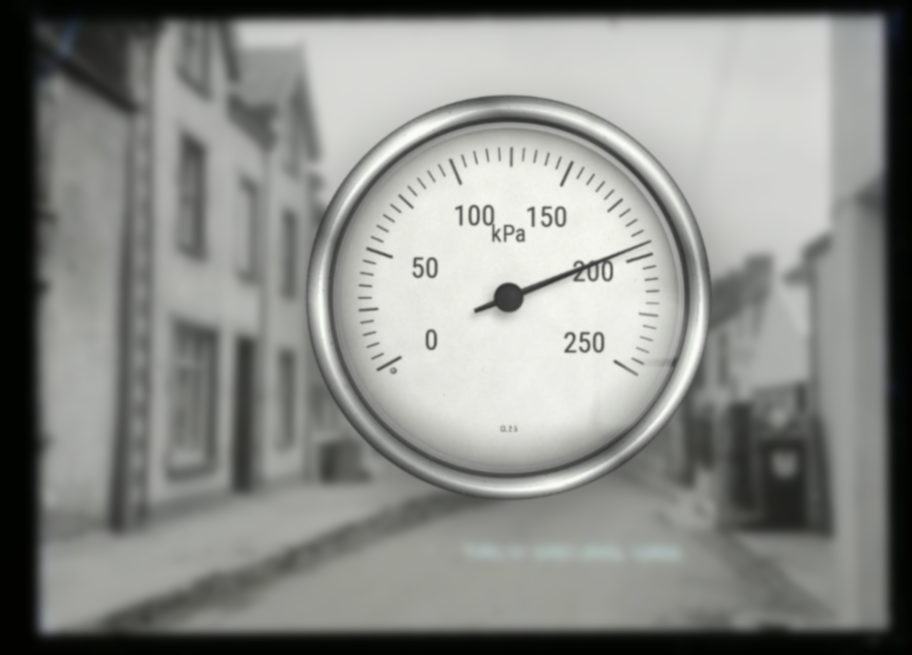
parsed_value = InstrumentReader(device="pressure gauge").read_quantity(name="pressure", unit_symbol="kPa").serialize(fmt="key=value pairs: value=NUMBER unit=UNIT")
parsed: value=195 unit=kPa
